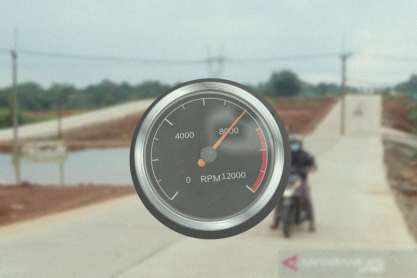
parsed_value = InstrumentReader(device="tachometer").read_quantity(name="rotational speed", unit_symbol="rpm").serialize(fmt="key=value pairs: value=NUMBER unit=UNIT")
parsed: value=8000 unit=rpm
